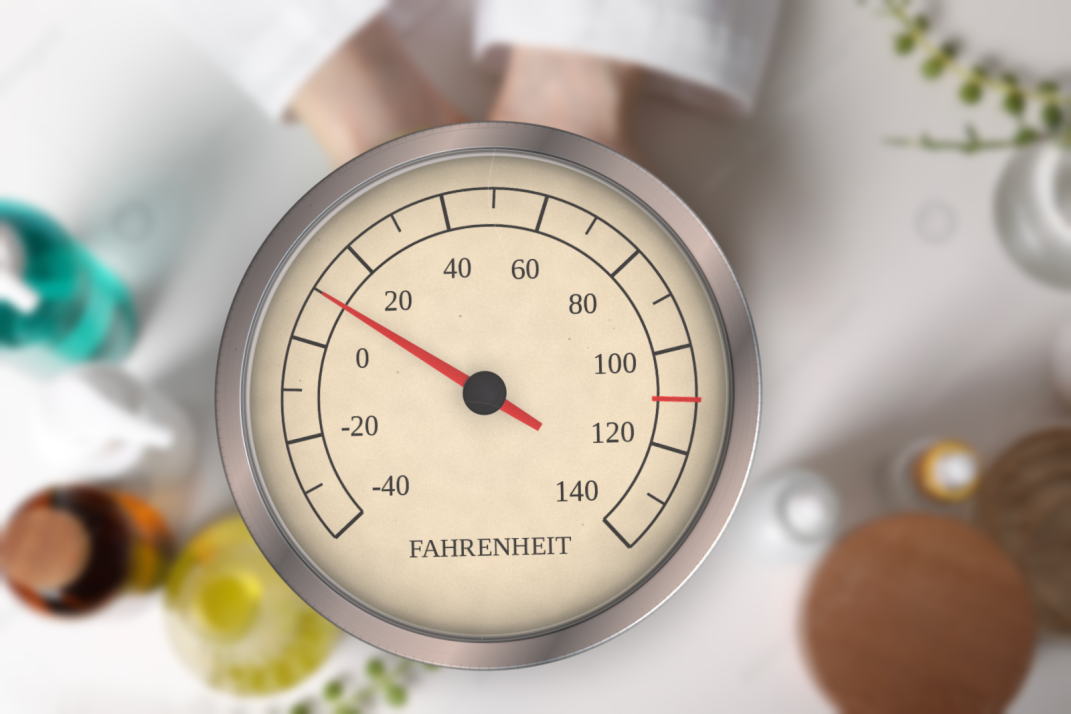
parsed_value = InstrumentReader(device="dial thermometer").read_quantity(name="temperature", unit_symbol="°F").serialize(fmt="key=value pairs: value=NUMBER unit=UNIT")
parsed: value=10 unit=°F
